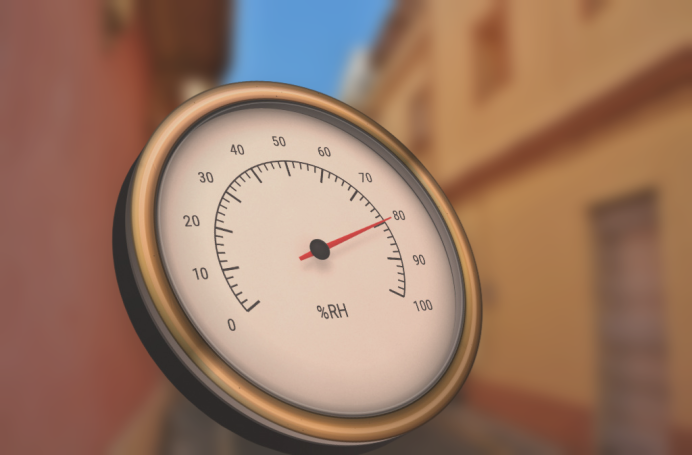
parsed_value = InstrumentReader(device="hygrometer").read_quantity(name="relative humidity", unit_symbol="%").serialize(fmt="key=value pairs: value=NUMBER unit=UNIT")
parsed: value=80 unit=%
